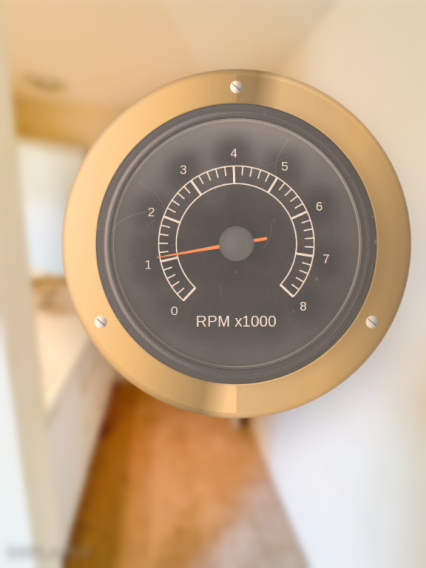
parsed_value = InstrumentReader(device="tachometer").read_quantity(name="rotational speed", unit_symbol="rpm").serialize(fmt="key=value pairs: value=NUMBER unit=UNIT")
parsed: value=1100 unit=rpm
